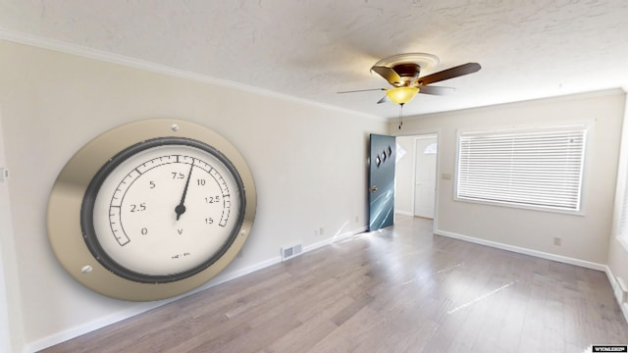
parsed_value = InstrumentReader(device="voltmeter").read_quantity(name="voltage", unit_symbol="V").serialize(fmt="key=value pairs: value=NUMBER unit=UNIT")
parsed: value=8.5 unit=V
